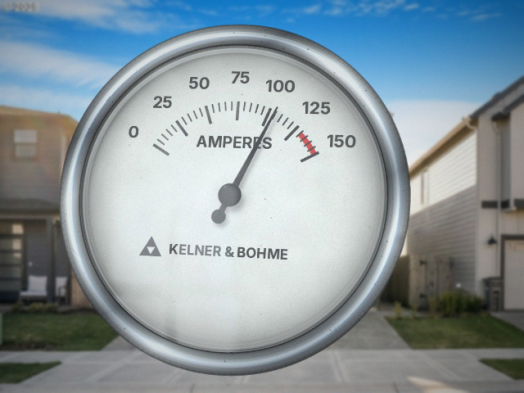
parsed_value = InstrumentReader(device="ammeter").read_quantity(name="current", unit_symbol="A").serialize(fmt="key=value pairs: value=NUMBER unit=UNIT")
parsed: value=105 unit=A
